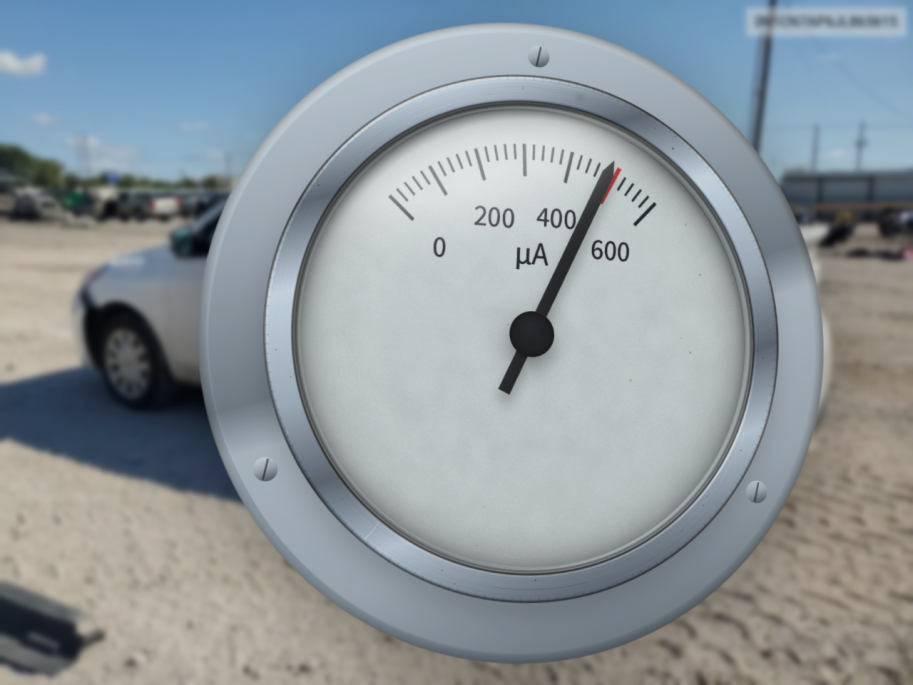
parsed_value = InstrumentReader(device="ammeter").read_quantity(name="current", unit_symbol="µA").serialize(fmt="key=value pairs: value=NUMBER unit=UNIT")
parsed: value=480 unit=µA
